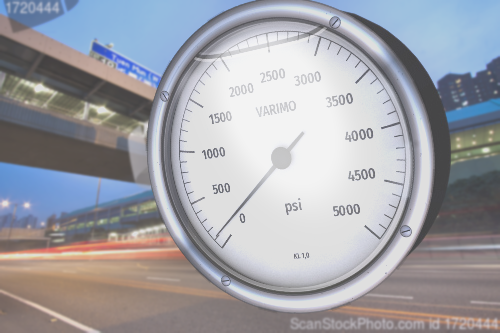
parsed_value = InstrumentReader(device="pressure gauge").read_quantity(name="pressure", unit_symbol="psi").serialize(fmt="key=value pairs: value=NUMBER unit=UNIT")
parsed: value=100 unit=psi
